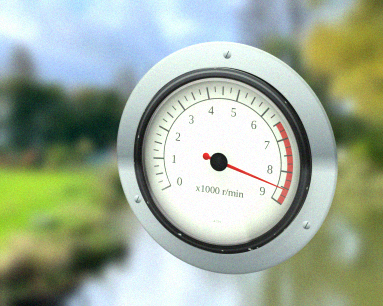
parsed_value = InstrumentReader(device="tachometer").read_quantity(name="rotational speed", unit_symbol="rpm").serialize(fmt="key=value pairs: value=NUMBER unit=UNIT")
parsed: value=8500 unit=rpm
